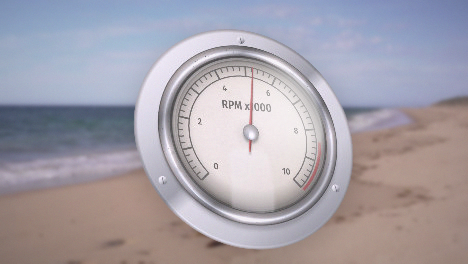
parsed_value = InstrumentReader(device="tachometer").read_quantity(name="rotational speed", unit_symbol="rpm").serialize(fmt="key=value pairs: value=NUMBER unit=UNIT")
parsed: value=5200 unit=rpm
